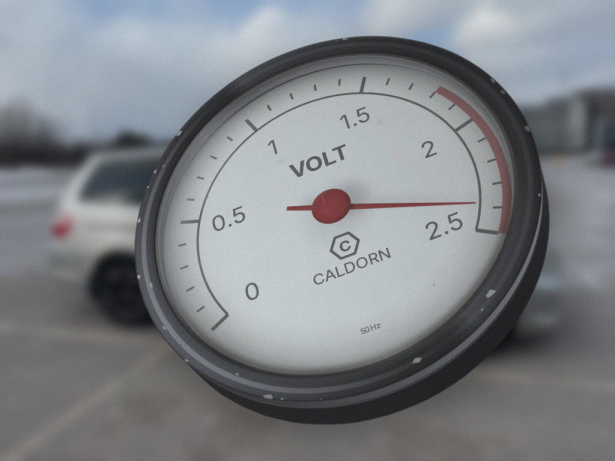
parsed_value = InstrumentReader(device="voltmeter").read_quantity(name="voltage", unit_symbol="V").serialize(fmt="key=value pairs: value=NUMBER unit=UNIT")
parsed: value=2.4 unit=V
